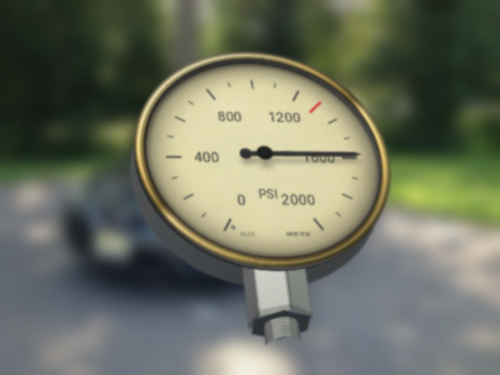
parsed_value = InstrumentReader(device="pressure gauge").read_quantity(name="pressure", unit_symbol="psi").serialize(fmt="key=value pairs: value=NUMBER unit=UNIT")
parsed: value=1600 unit=psi
